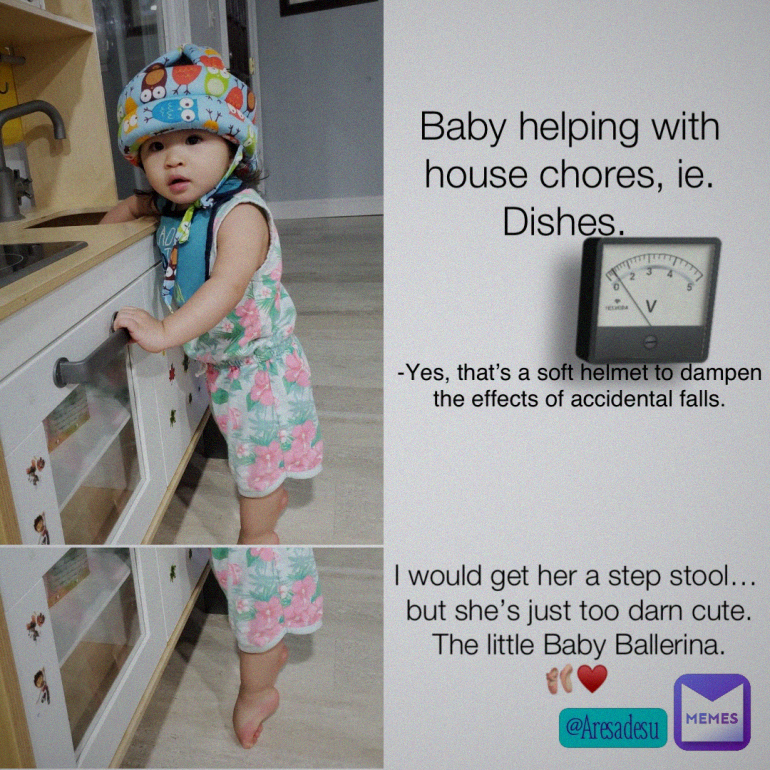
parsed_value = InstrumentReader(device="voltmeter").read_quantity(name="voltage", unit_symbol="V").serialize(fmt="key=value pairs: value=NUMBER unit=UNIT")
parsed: value=1 unit=V
